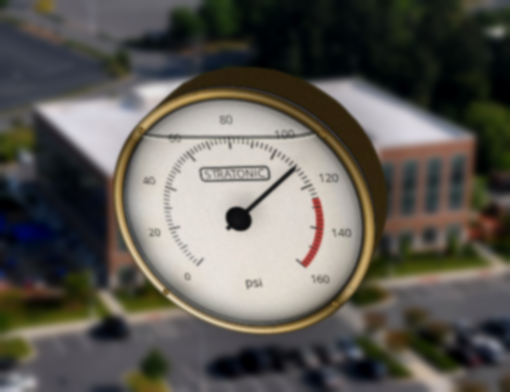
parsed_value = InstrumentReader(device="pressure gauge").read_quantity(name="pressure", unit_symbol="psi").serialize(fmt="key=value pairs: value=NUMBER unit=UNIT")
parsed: value=110 unit=psi
